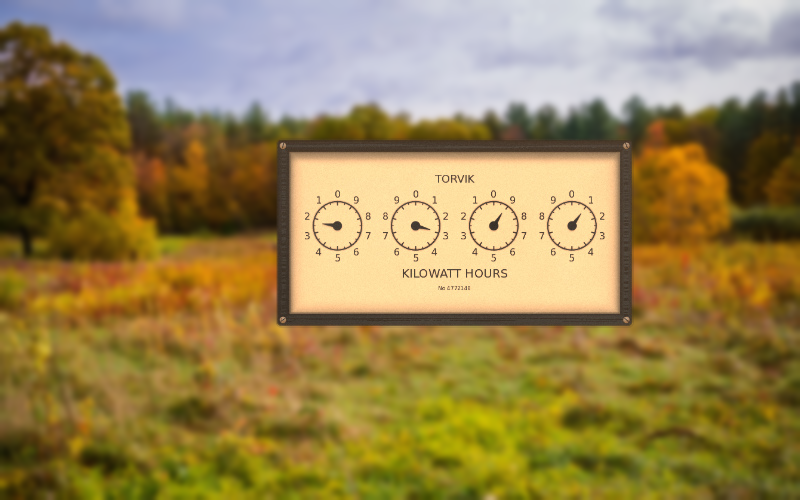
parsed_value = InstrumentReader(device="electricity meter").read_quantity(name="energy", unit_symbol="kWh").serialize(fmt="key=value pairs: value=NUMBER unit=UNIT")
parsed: value=2291 unit=kWh
